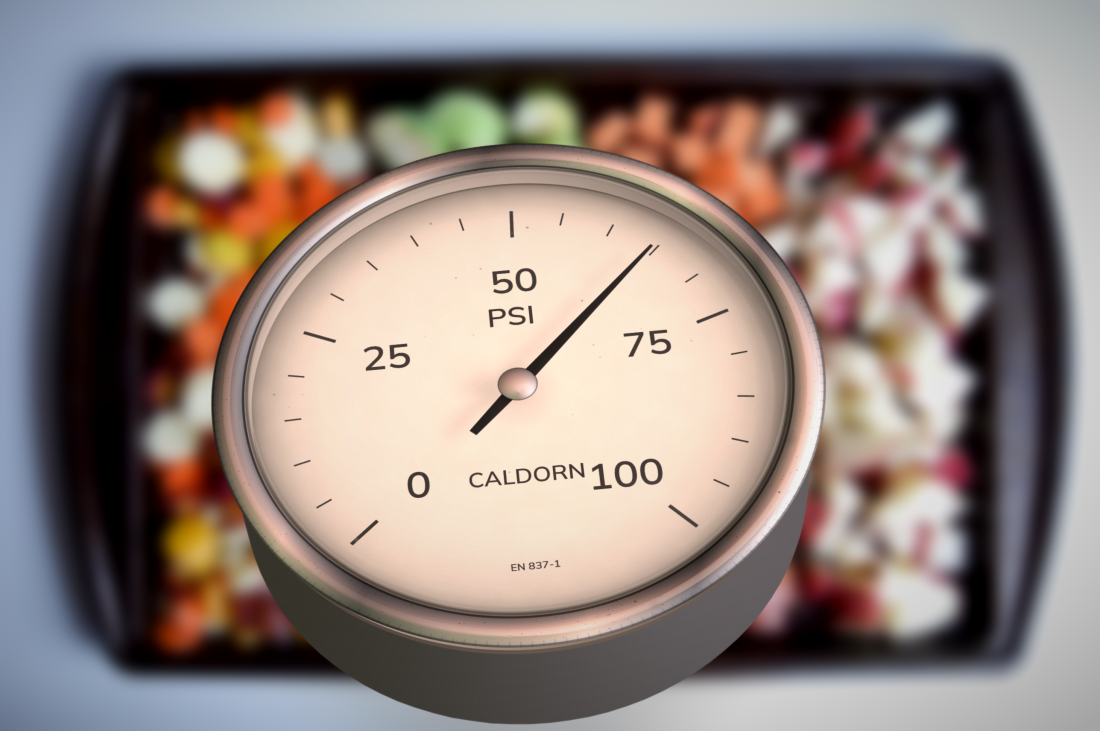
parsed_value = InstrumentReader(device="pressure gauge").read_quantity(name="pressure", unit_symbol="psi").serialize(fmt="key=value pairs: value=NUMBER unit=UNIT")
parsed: value=65 unit=psi
